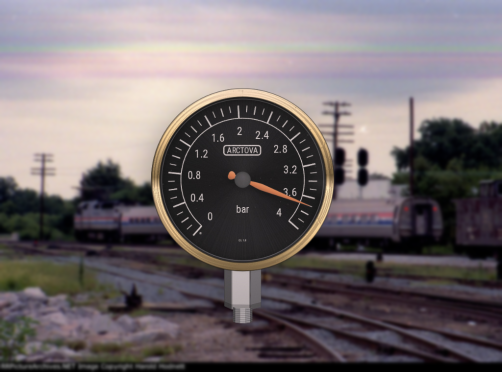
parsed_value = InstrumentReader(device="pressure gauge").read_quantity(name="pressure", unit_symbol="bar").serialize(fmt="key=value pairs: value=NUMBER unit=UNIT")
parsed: value=3.7 unit=bar
